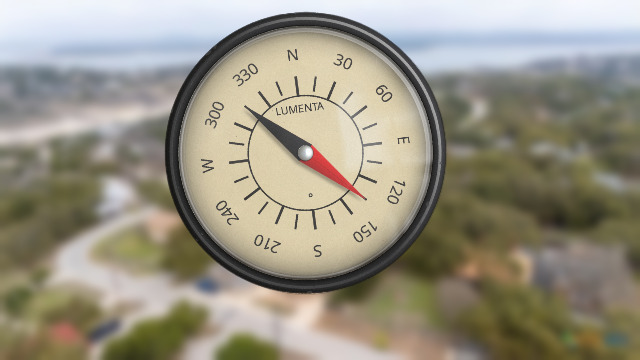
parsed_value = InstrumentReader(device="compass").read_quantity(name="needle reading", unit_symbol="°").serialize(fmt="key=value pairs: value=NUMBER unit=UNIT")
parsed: value=135 unit=°
